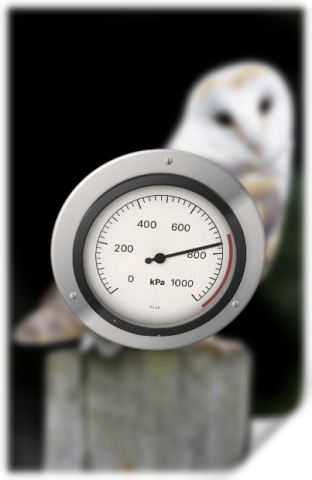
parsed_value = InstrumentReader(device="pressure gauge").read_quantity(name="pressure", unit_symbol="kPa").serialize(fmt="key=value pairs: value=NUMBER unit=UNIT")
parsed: value=760 unit=kPa
